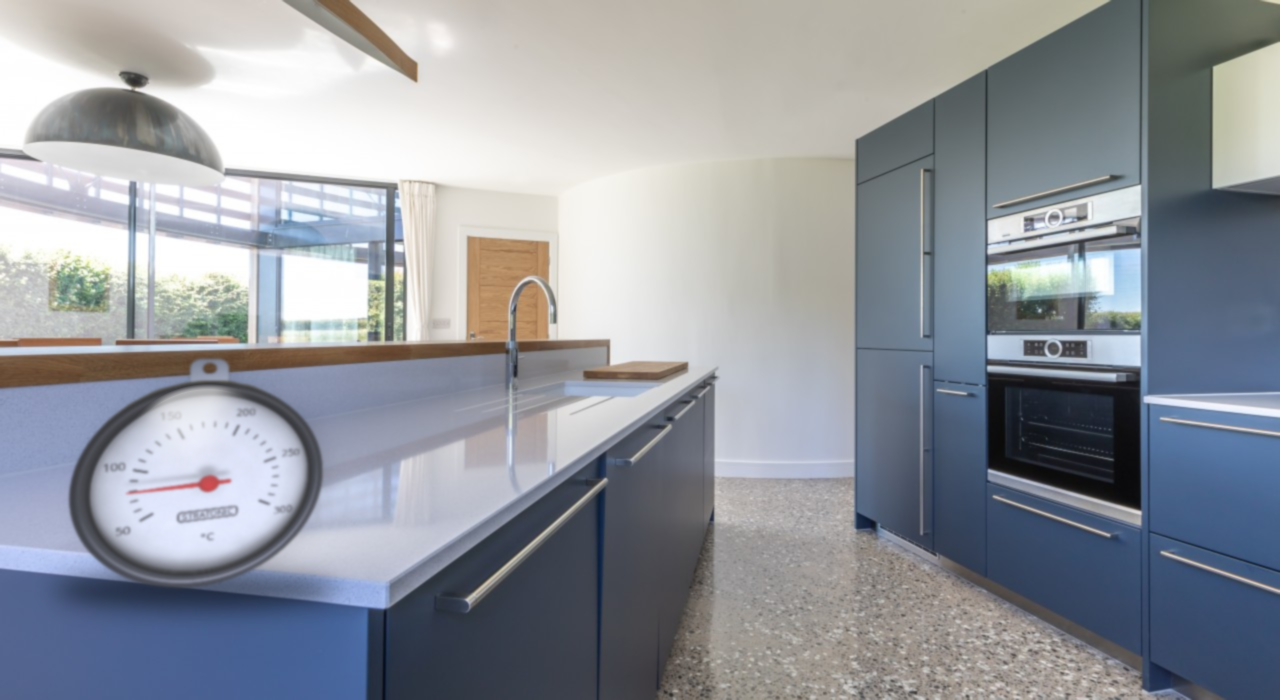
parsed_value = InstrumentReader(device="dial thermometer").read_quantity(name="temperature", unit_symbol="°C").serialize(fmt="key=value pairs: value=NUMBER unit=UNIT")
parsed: value=80 unit=°C
